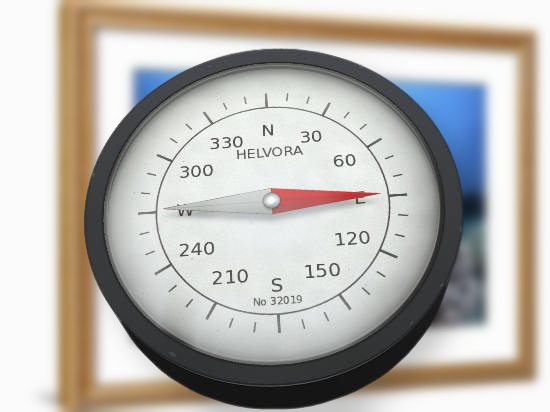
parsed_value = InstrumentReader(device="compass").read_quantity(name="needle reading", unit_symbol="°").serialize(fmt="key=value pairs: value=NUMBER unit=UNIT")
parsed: value=90 unit=°
